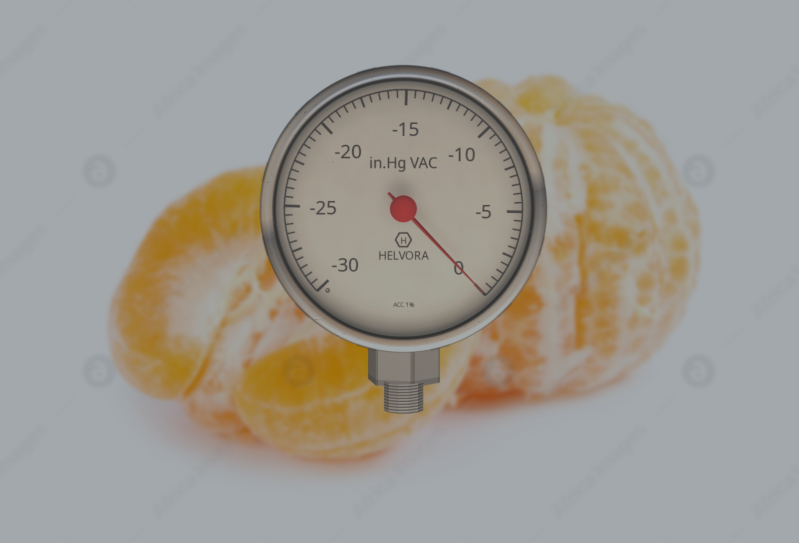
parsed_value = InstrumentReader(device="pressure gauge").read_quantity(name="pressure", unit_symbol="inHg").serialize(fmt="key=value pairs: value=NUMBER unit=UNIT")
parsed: value=0 unit=inHg
